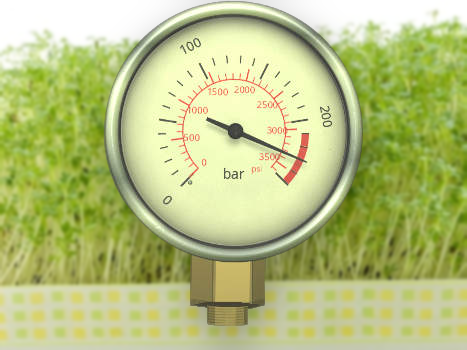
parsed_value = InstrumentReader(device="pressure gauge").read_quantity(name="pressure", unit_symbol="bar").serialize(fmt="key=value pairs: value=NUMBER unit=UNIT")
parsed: value=230 unit=bar
